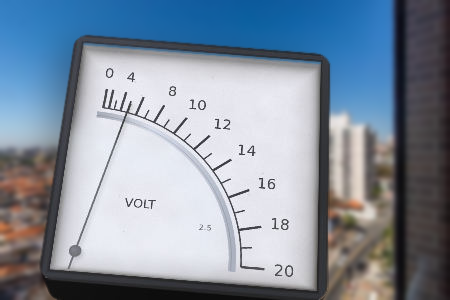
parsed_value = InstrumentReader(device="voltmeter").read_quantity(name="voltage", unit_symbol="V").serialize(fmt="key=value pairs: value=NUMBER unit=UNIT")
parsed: value=5 unit=V
